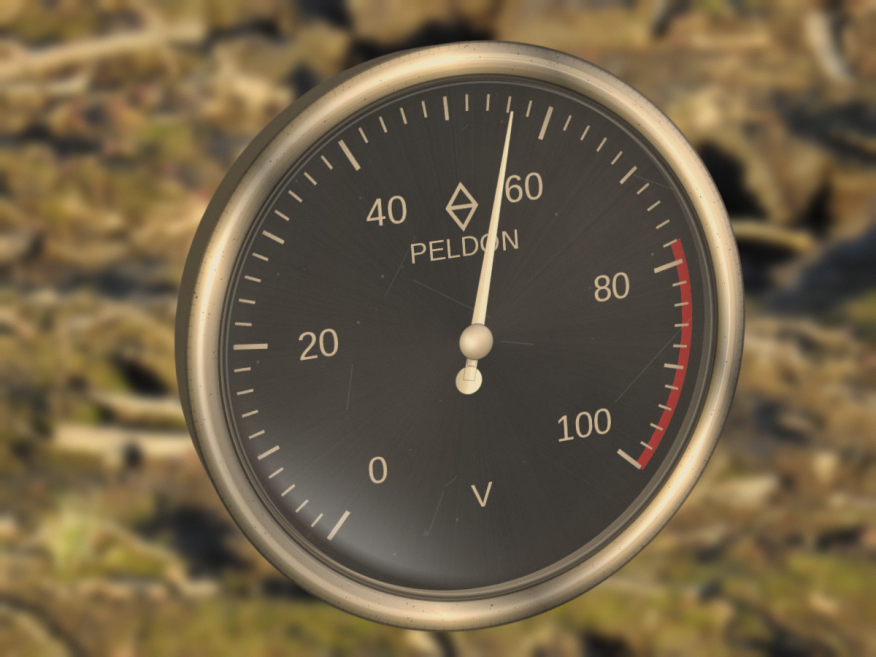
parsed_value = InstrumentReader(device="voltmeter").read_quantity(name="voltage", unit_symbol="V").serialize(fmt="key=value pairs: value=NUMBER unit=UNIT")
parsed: value=56 unit=V
